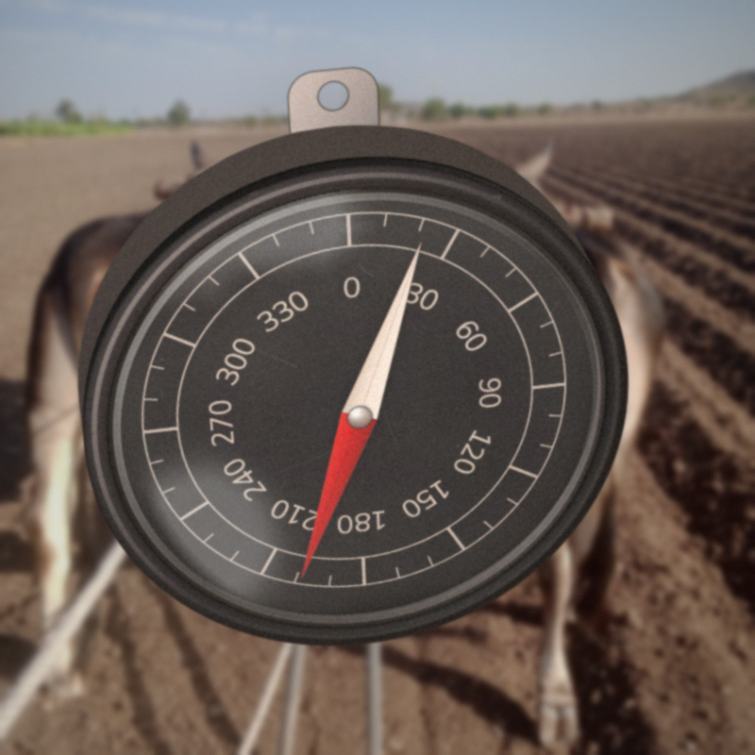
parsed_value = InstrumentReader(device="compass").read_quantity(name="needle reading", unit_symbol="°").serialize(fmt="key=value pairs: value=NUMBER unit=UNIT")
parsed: value=200 unit=°
